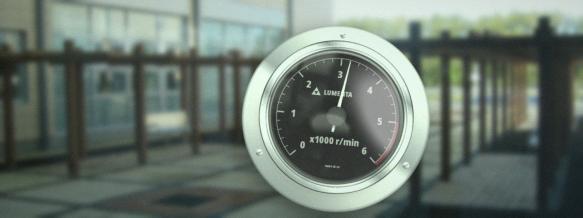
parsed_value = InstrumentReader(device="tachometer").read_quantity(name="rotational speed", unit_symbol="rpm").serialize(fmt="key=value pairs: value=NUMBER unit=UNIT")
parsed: value=3200 unit=rpm
